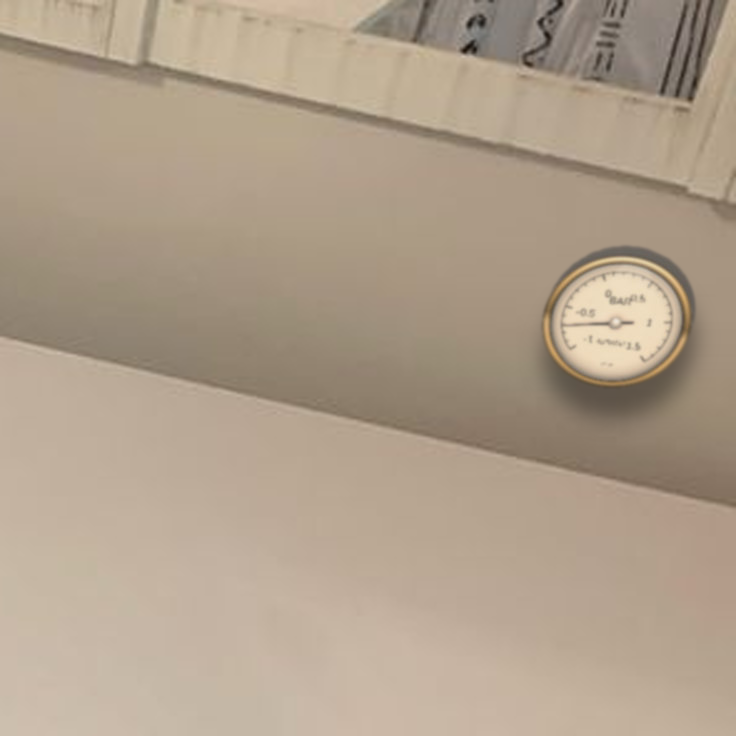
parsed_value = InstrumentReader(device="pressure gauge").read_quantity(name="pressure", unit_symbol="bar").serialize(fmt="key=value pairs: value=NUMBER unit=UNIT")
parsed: value=-0.7 unit=bar
